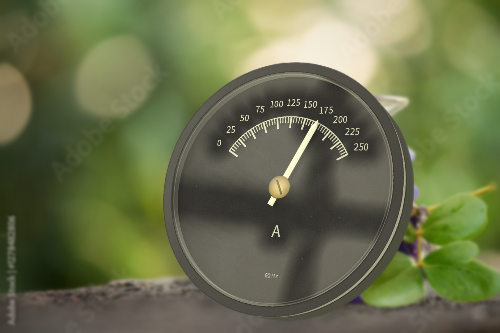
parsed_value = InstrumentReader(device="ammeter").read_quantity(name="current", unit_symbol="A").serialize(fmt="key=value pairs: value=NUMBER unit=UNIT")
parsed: value=175 unit=A
